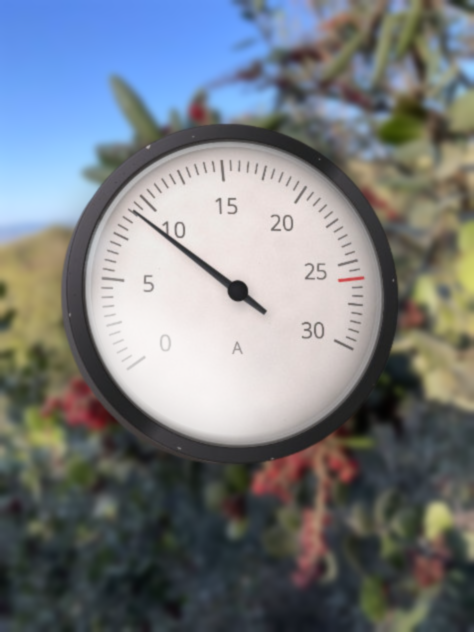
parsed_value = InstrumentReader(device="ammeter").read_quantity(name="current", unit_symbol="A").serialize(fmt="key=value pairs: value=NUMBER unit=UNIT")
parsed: value=9 unit=A
